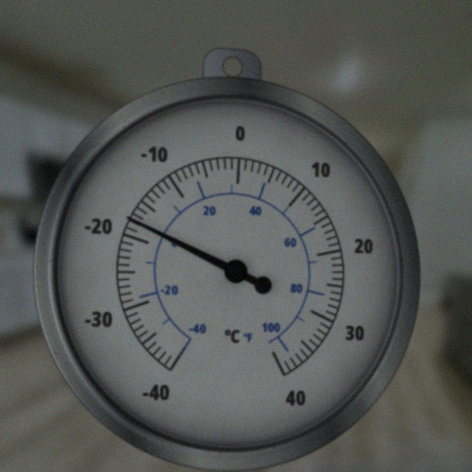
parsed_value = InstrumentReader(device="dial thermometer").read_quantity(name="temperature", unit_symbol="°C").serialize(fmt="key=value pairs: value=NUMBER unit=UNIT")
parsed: value=-18 unit=°C
